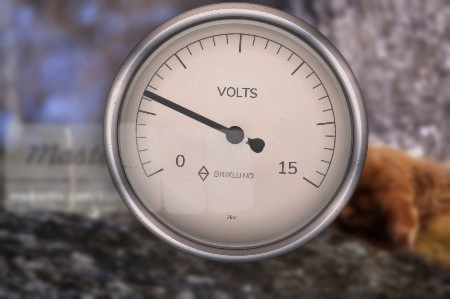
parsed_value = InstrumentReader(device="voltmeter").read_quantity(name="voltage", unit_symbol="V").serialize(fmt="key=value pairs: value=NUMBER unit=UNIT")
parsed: value=3.25 unit=V
